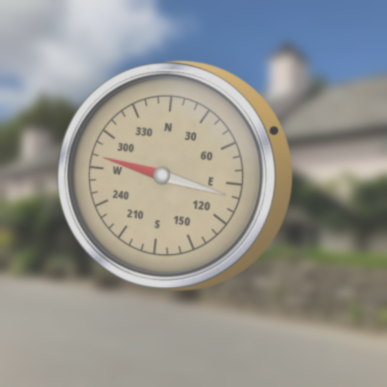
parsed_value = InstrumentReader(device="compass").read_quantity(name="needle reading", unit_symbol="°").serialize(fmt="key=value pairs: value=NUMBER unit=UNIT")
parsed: value=280 unit=°
